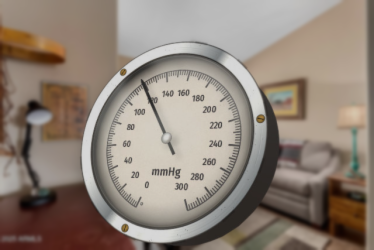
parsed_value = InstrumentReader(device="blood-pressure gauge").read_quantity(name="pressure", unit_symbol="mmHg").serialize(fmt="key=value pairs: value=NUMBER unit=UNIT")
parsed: value=120 unit=mmHg
